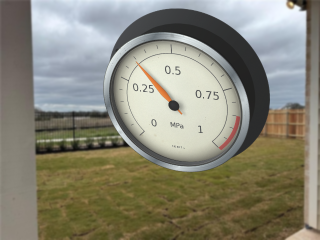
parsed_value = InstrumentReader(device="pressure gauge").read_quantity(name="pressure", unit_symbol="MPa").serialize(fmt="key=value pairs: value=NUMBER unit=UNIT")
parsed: value=0.35 unit=MPa
